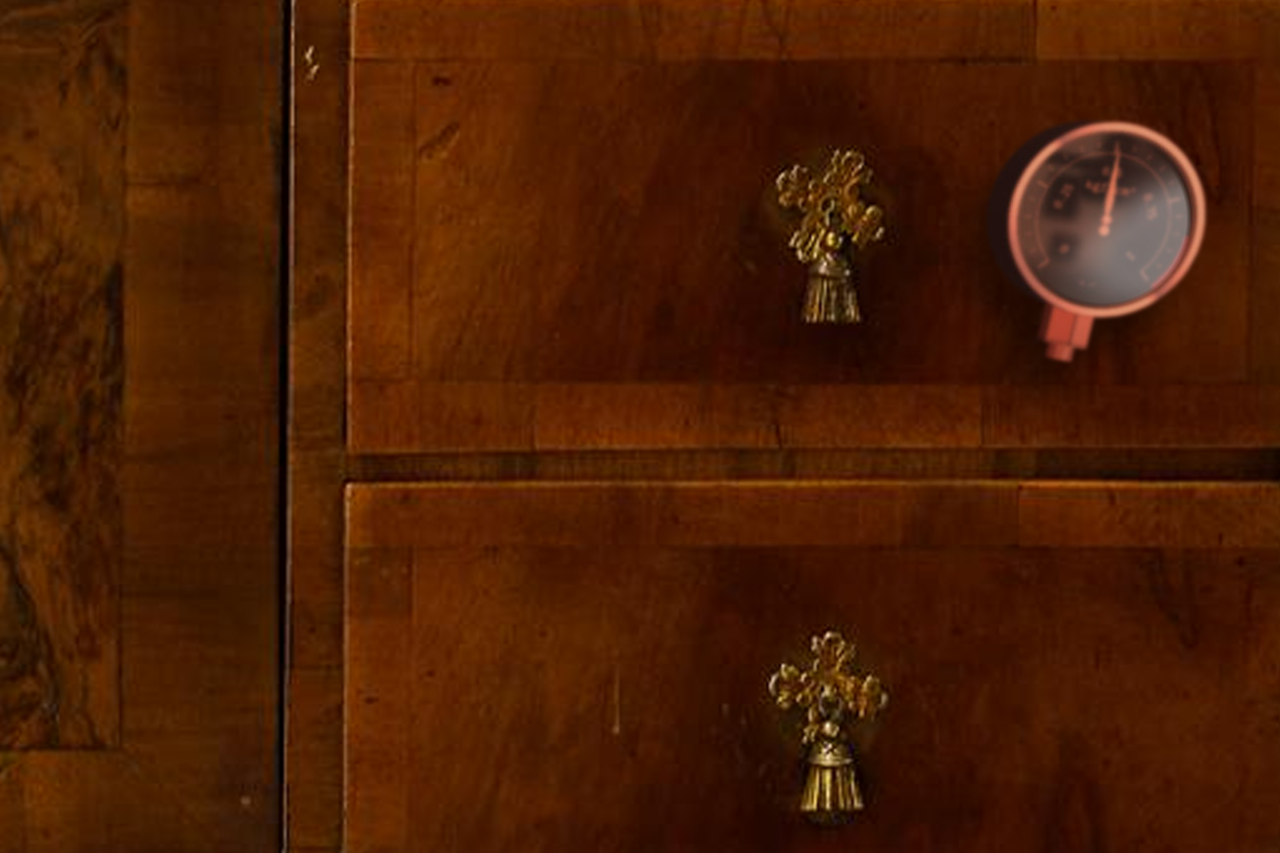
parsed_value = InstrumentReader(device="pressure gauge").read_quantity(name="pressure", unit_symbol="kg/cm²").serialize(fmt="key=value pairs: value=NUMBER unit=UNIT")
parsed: value=0.5 unit=kg/cm²
